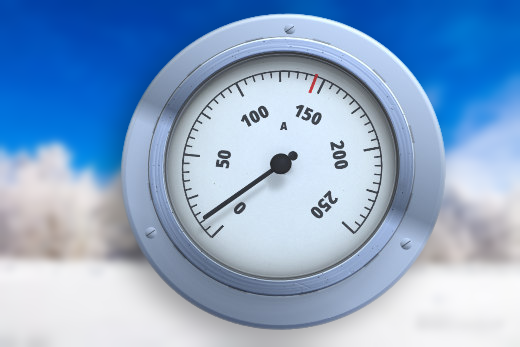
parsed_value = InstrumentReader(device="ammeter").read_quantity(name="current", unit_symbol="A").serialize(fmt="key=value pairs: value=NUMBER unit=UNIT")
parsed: value=10 unit=A
